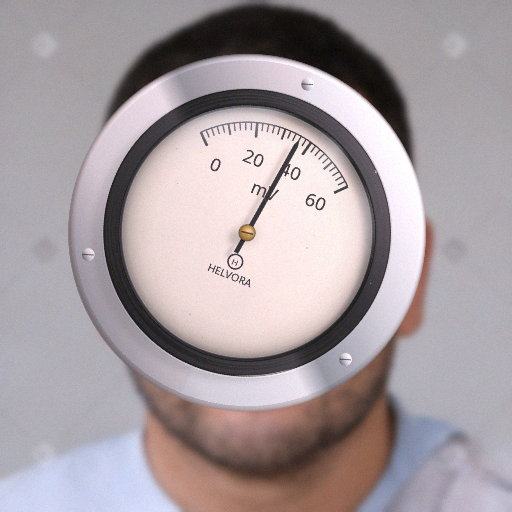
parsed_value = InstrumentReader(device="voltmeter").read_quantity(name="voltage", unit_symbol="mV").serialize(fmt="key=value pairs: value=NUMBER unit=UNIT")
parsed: value=36 unit=mV
